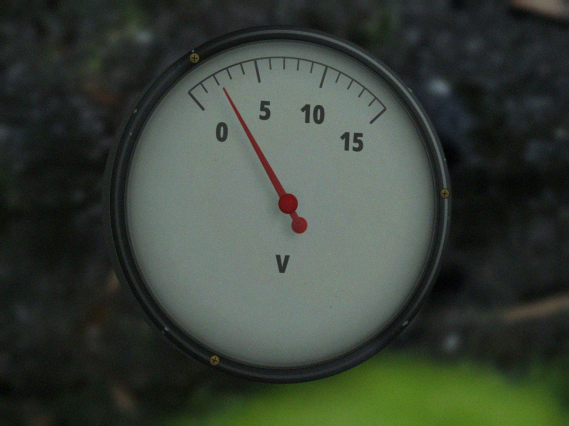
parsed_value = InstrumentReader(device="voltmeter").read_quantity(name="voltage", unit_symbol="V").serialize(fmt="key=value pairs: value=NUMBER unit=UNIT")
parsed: value=2 unit=V
